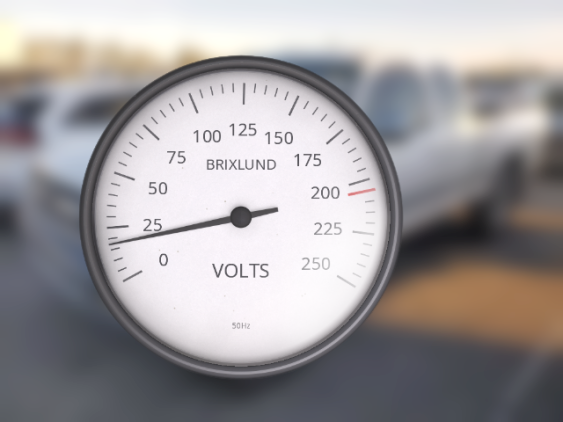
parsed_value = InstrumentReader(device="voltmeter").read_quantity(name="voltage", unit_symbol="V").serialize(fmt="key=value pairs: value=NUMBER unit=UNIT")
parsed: value=17.5 unit=V
